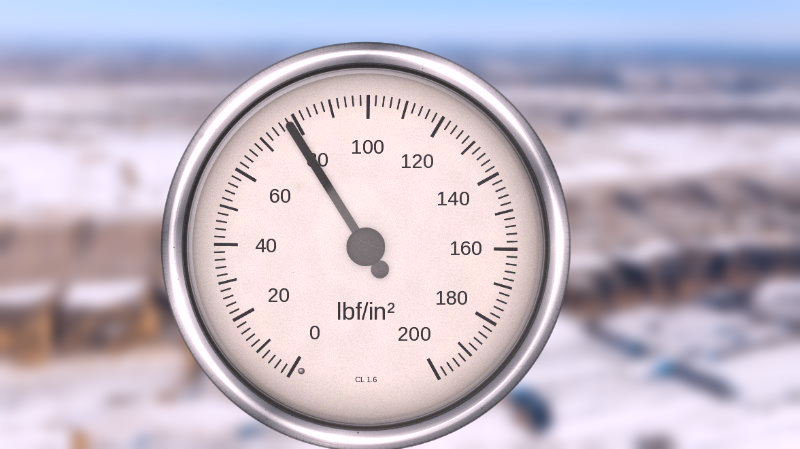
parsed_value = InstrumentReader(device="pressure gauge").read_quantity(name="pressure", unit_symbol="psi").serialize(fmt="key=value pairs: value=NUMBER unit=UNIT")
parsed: value=78 unit=psi
